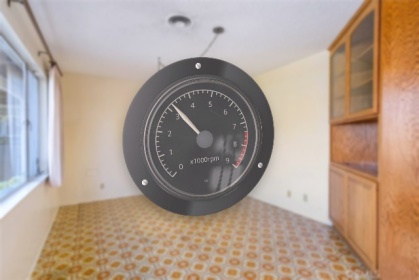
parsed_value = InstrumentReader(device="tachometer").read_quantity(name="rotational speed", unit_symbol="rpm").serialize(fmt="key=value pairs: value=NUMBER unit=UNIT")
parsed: value=3200 unit=rpm
